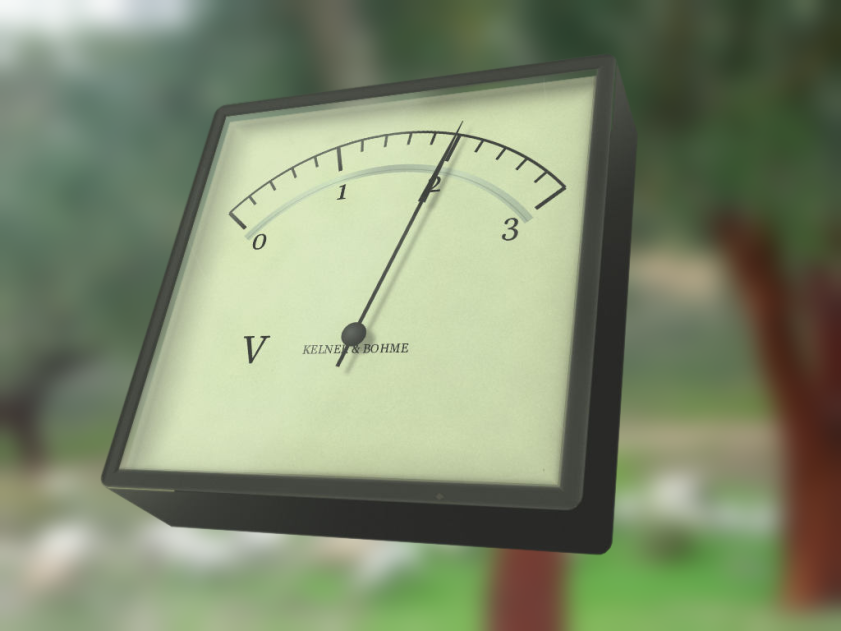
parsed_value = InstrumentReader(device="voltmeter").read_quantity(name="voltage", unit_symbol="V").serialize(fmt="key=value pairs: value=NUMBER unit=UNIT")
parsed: value=2 unit=V
